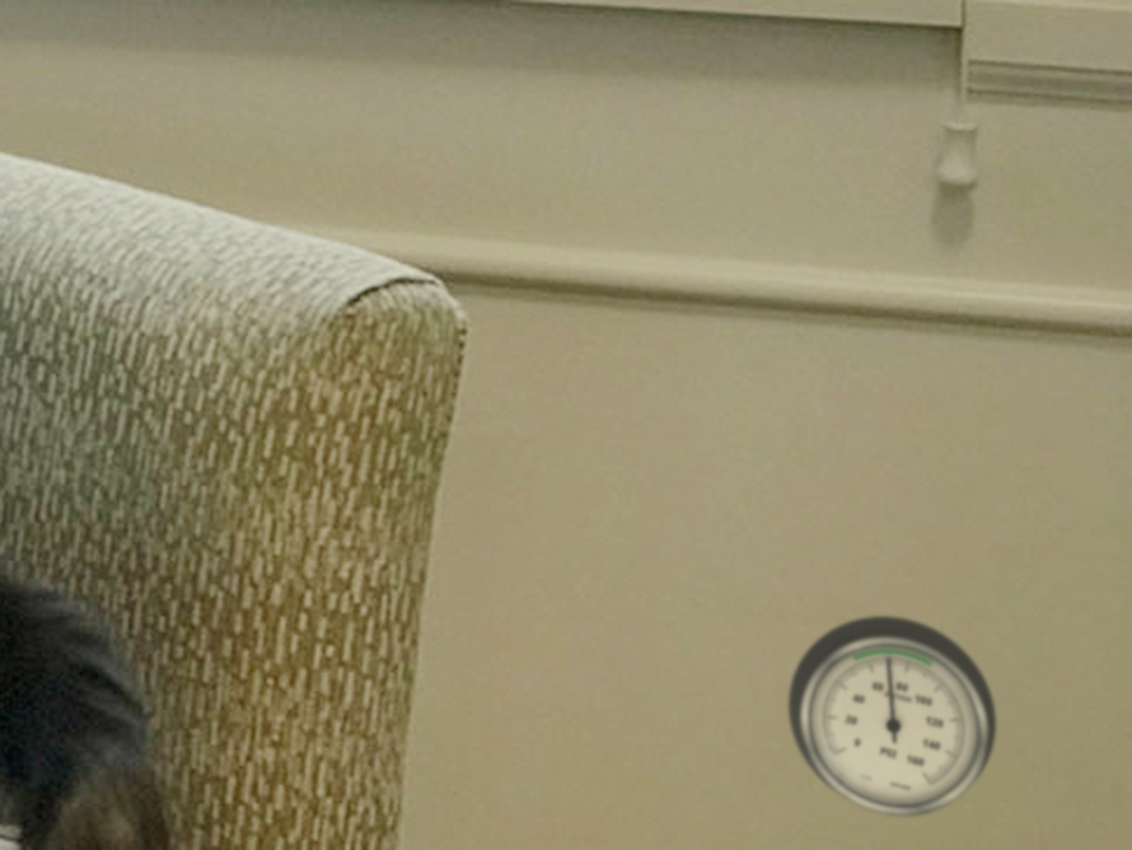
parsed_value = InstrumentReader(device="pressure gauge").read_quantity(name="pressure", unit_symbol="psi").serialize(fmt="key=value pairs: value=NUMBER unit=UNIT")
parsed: value=70 unit=psi
